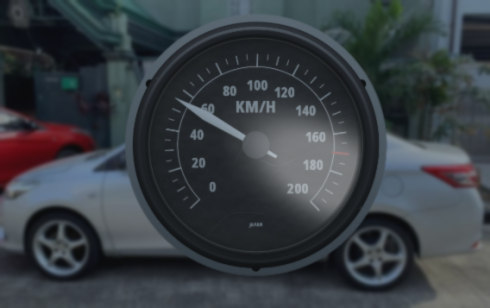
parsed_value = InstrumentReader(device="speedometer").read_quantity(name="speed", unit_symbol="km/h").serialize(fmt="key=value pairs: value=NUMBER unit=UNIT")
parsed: value=55 unit=km/h
